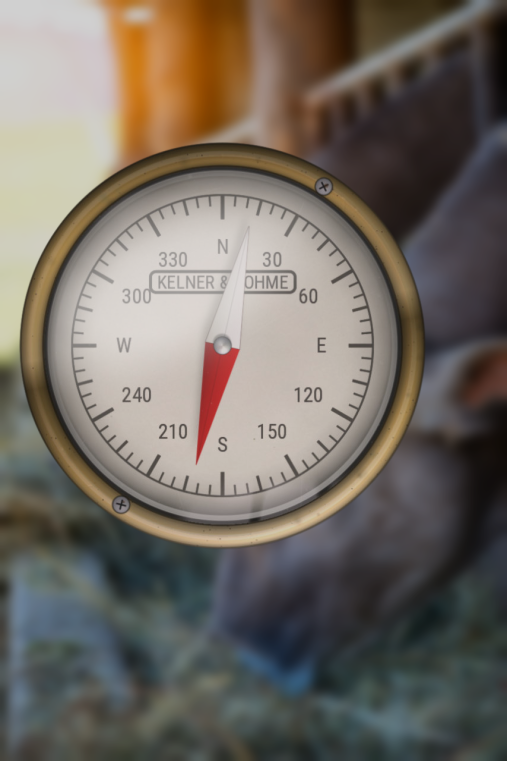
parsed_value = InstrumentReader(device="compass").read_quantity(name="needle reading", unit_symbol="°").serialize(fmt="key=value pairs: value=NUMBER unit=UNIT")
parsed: value=192.5 unit=°
